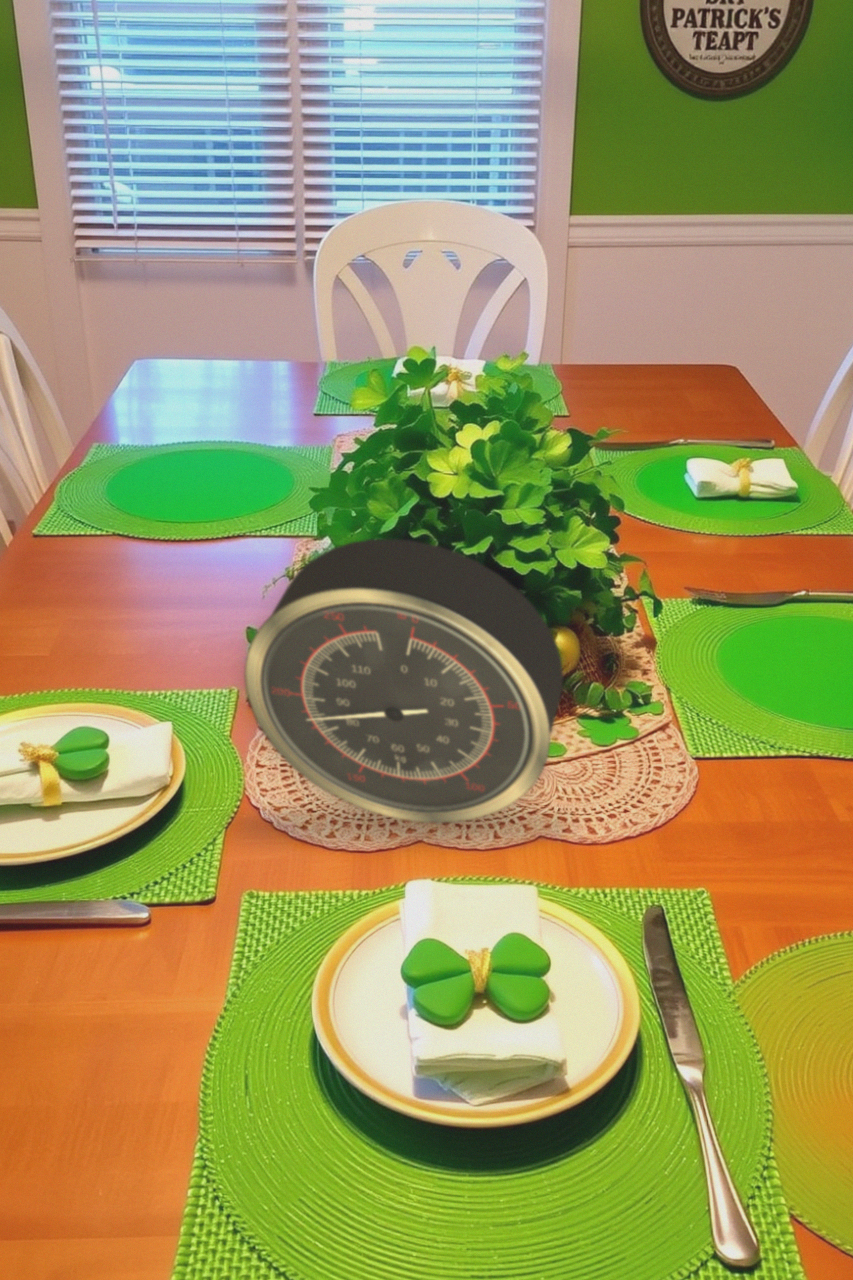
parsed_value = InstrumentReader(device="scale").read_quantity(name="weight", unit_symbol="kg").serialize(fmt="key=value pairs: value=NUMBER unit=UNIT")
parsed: value=85 unit=kg
